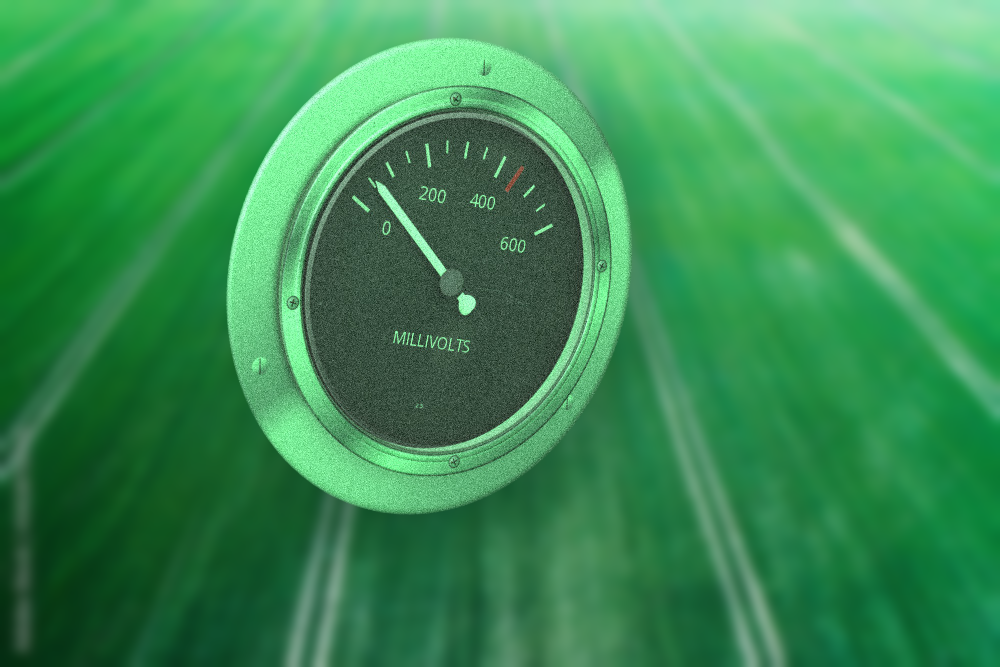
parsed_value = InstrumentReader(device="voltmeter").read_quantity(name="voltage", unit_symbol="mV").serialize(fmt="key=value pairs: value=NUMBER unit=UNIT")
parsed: value=50 unit=mV
